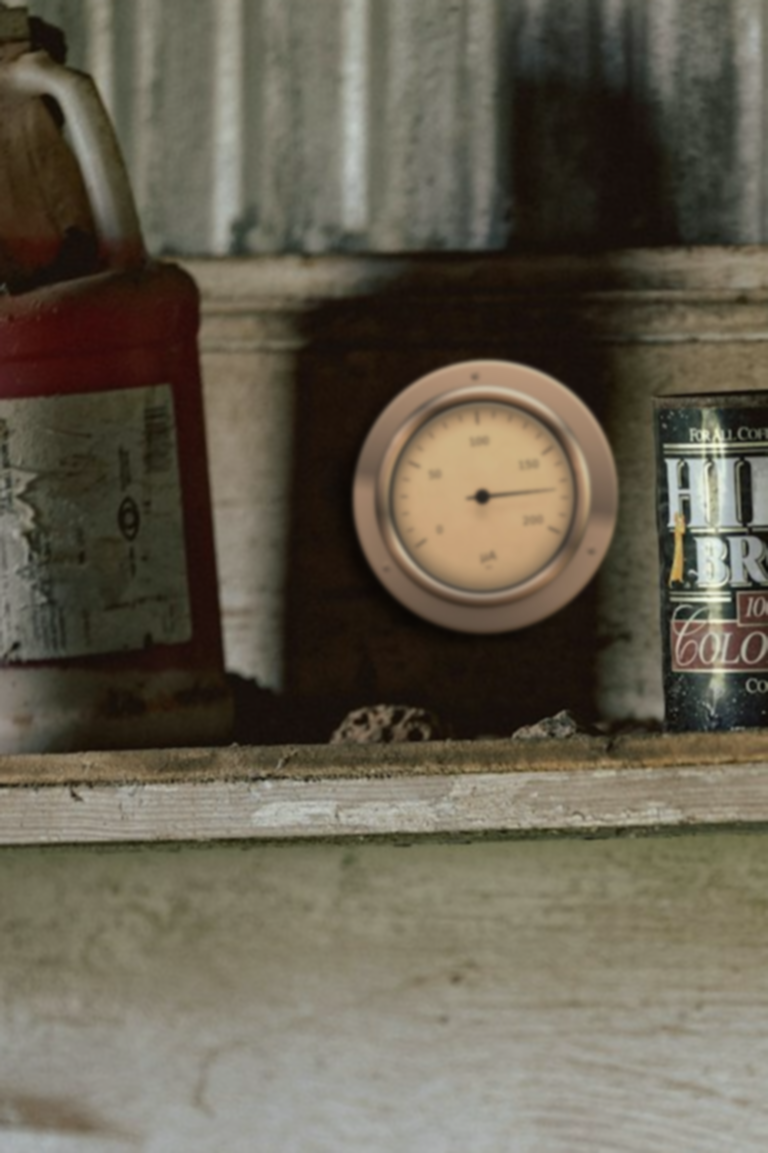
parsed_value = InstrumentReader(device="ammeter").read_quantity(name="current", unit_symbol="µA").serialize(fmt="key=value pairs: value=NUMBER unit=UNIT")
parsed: value=175 unit=µA
